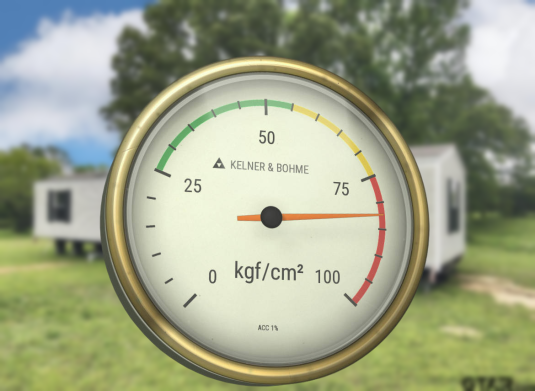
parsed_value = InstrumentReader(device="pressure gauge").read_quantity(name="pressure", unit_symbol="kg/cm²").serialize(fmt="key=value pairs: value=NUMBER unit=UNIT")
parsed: value=82.5 unit=kg/cm²
